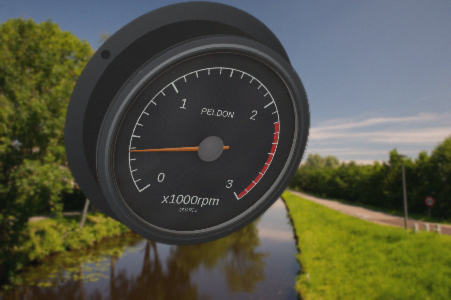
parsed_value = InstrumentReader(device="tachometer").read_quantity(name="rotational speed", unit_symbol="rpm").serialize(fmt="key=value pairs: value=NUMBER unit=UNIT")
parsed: value=400 unit=rpm
